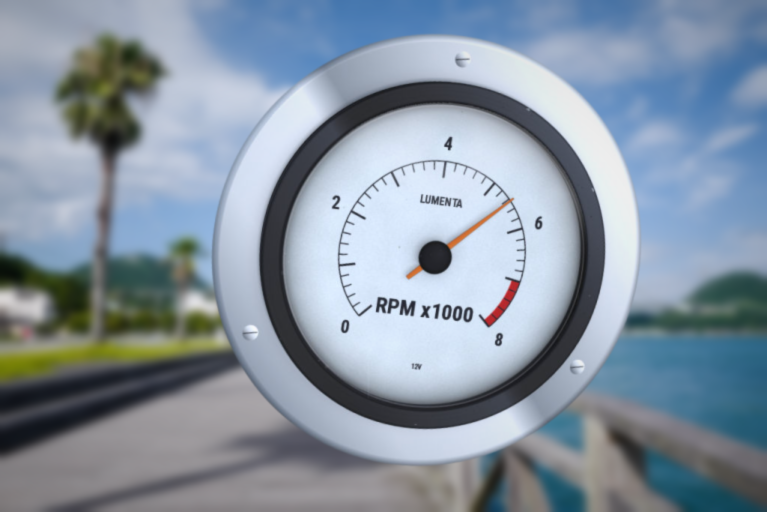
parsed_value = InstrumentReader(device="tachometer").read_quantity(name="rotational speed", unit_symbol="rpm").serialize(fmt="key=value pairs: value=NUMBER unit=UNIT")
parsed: value=5400 unit=rpm
